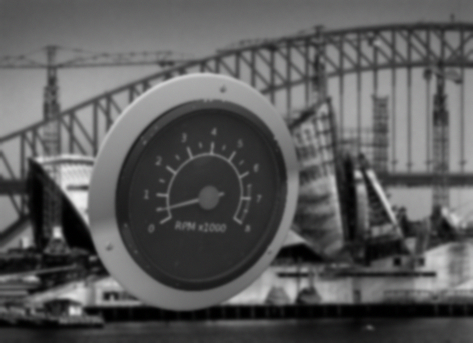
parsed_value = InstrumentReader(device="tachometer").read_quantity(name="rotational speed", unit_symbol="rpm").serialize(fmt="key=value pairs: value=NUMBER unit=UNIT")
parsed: value=500 unit=rpm
